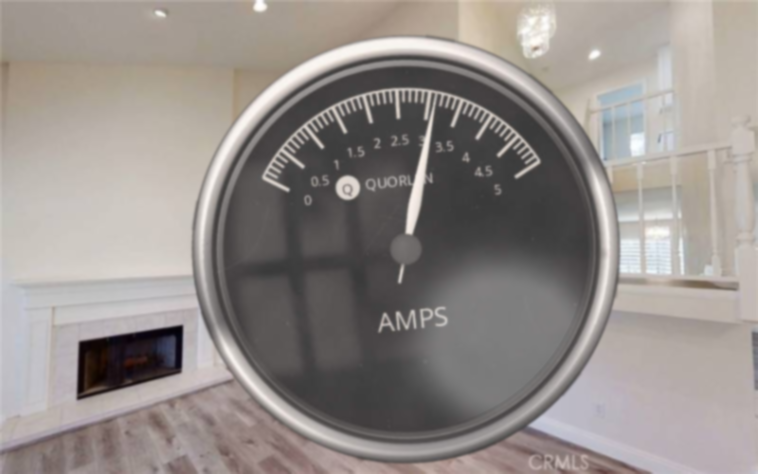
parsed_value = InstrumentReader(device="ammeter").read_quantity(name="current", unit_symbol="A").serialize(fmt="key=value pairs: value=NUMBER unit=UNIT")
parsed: value=3.1 unit=A
